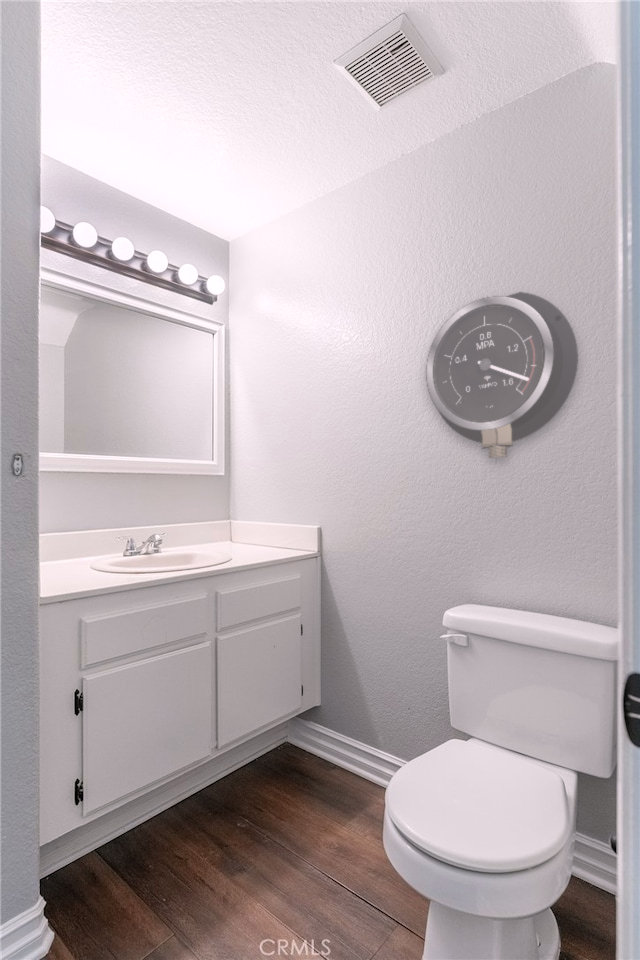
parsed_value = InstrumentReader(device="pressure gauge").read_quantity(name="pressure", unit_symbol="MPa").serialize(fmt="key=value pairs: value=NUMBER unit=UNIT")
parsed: value=1.5 unit=MPa
